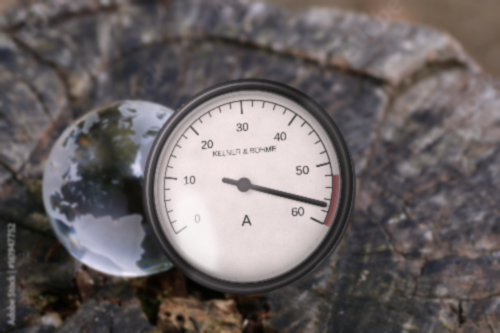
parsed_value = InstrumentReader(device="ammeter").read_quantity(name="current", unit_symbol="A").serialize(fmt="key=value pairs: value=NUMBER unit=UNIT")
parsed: value=57 unit=A
